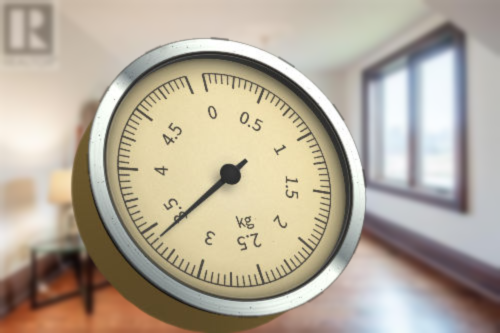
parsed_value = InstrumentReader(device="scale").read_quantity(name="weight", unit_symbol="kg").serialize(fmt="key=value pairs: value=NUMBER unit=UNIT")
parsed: value=3.4 unit=kg
